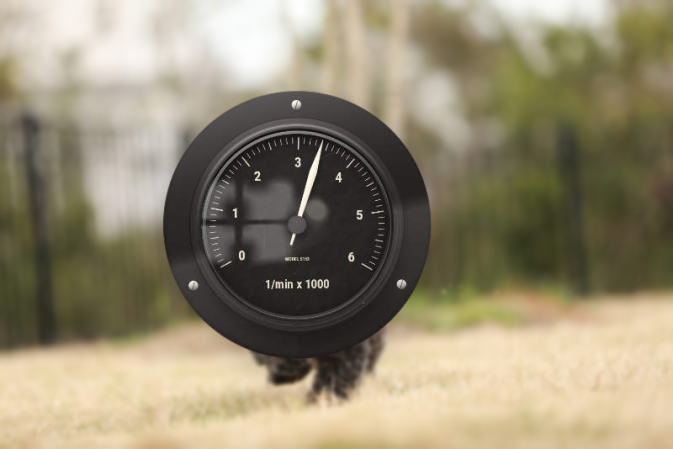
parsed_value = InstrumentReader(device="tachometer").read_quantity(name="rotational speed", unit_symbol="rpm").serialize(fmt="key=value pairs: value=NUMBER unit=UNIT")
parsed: value=3400 unit=rpm
